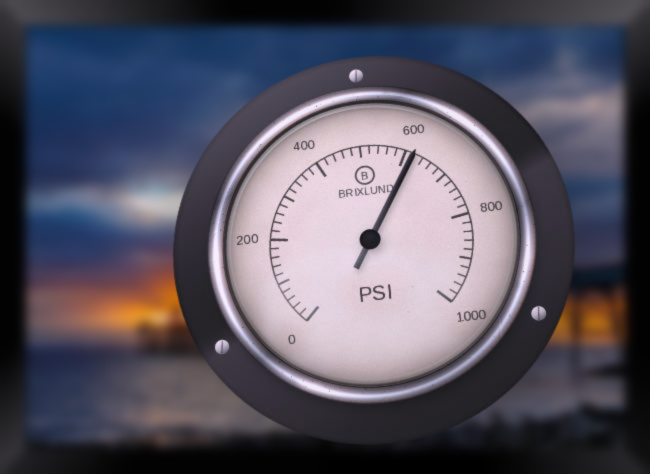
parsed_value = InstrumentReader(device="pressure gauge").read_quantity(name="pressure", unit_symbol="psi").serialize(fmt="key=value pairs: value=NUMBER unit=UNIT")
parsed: value=620 unit=psi
